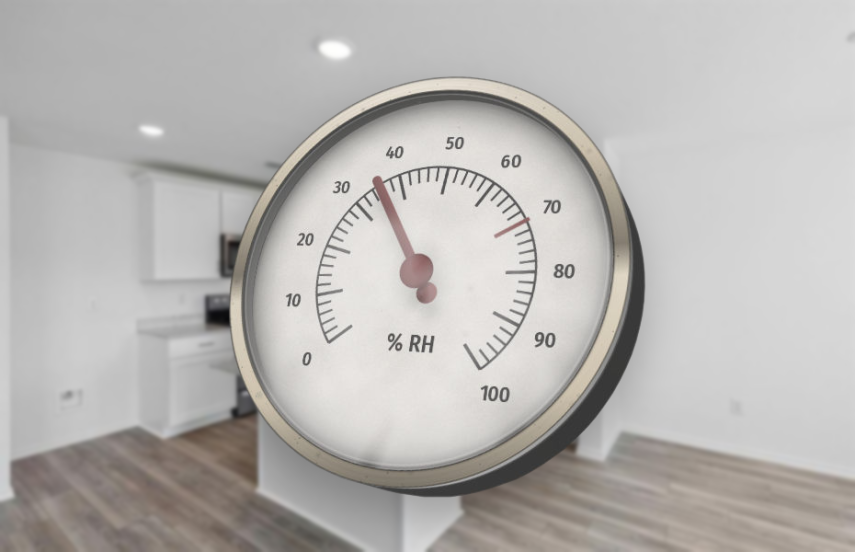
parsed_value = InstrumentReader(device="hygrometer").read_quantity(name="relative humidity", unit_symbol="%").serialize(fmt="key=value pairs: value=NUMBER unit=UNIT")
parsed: value=36 unit=%
